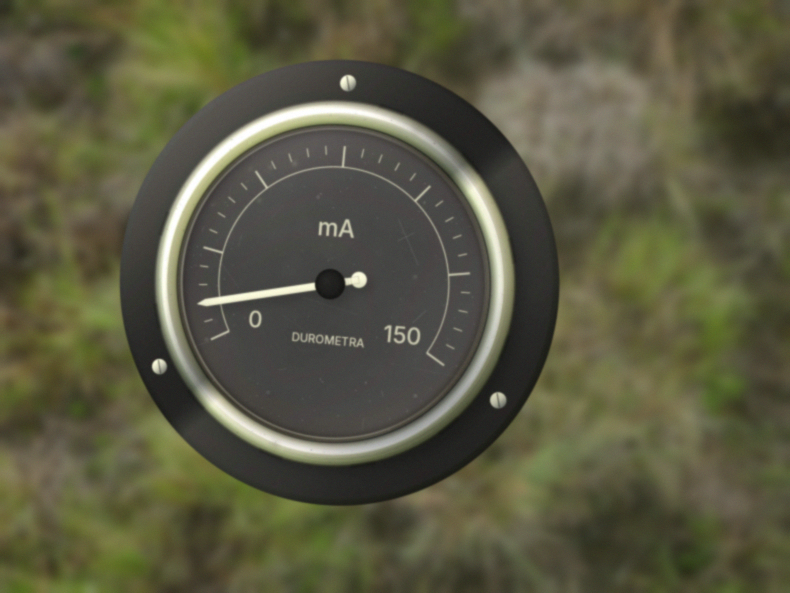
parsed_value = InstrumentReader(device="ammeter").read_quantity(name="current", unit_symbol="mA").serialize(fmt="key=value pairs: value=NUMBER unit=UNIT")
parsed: value=10 unit=mA
